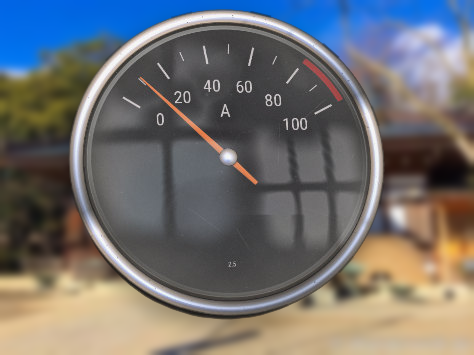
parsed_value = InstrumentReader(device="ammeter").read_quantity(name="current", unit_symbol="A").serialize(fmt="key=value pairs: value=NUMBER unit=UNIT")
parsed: value=10 unit=A
